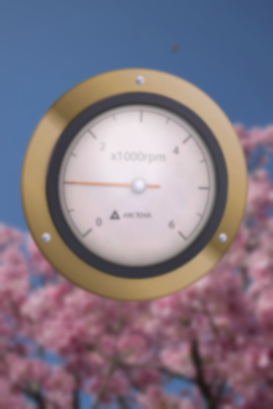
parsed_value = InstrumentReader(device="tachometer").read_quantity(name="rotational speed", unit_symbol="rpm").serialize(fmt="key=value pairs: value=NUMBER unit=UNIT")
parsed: value=1000 unit=rpm
